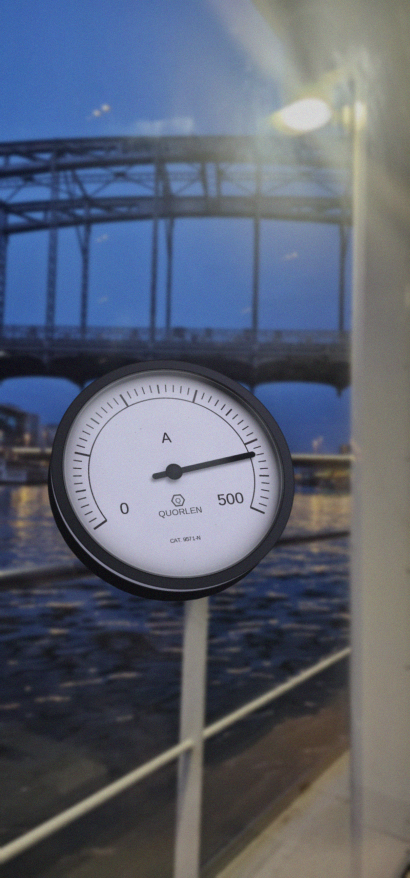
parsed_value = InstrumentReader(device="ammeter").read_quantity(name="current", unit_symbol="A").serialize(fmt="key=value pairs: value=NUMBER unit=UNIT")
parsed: value=420 unit=A
